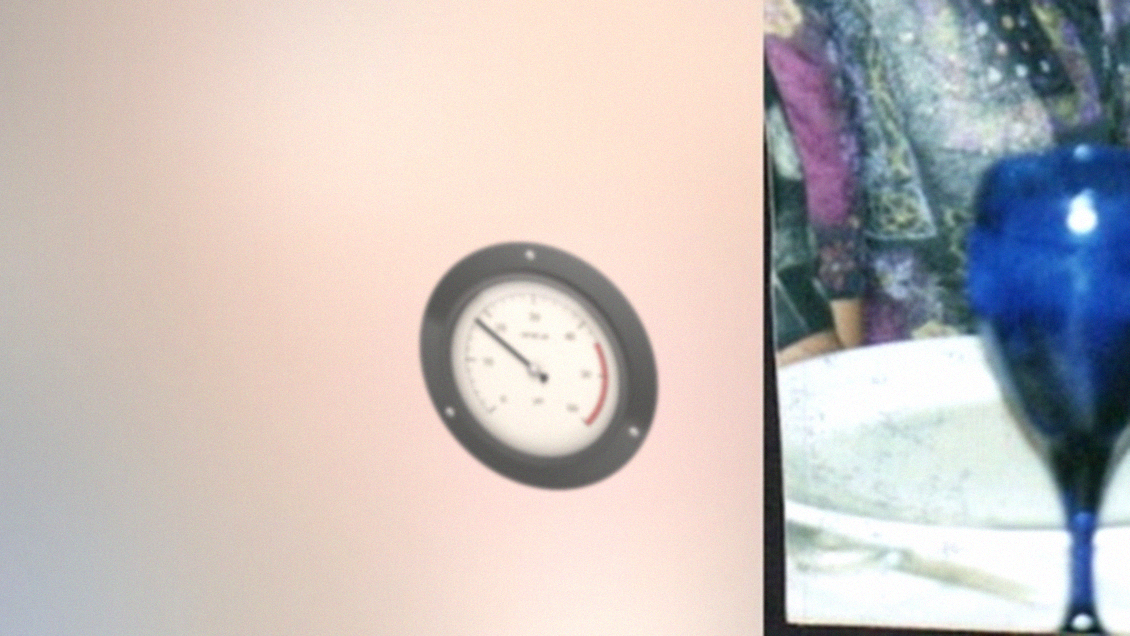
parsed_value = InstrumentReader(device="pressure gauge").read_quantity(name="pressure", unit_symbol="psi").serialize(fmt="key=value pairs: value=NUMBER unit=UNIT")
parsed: value=18 unit=psi
